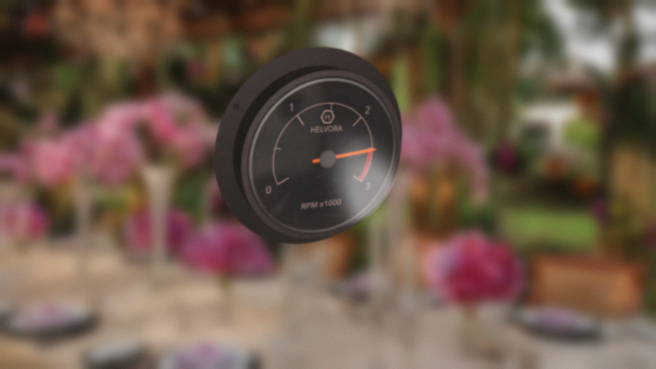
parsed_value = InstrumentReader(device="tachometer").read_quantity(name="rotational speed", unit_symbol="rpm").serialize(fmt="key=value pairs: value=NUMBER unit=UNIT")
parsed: value=2500 unit=rpm
